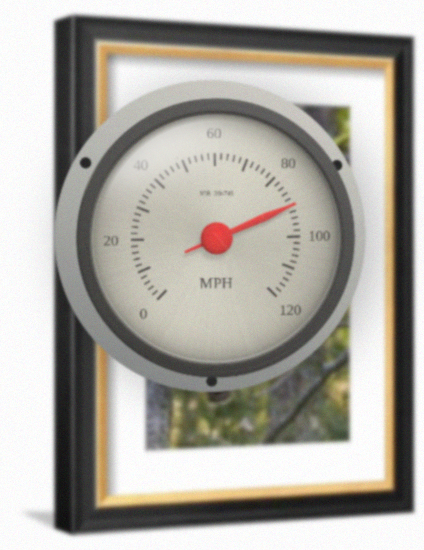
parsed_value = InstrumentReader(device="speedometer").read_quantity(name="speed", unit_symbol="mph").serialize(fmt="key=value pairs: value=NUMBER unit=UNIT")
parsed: value=90 unit=mph
